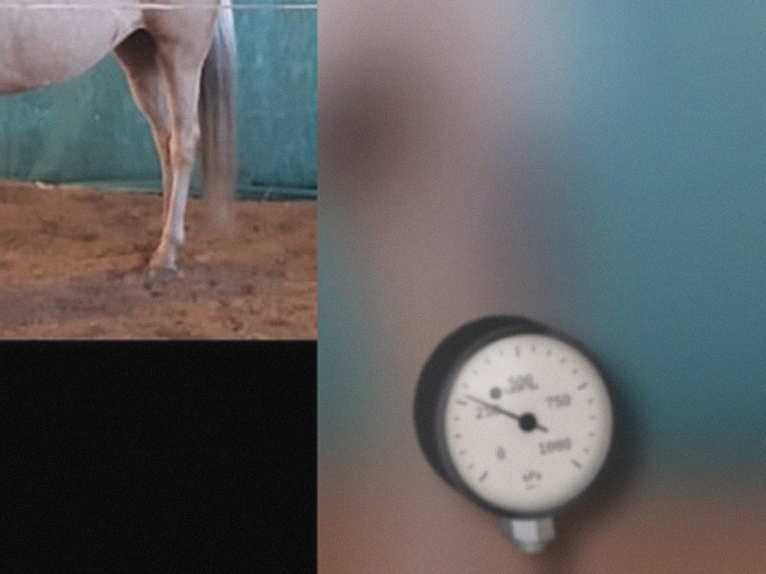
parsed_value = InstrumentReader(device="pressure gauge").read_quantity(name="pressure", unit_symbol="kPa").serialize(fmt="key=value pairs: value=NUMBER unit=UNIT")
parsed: value=275 unit=kPa
